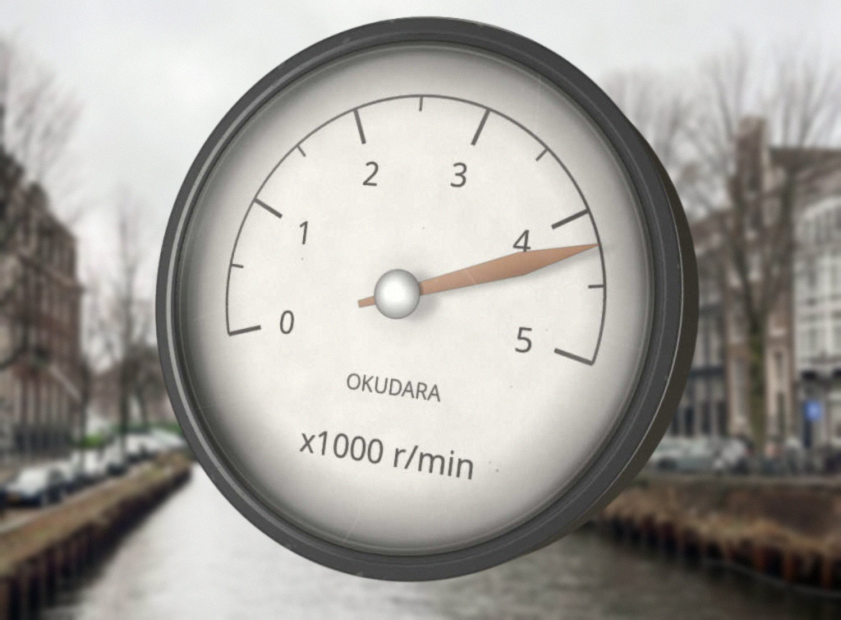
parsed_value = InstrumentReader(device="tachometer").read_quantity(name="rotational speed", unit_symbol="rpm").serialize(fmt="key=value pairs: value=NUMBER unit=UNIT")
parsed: value=4250 unit=rpm
